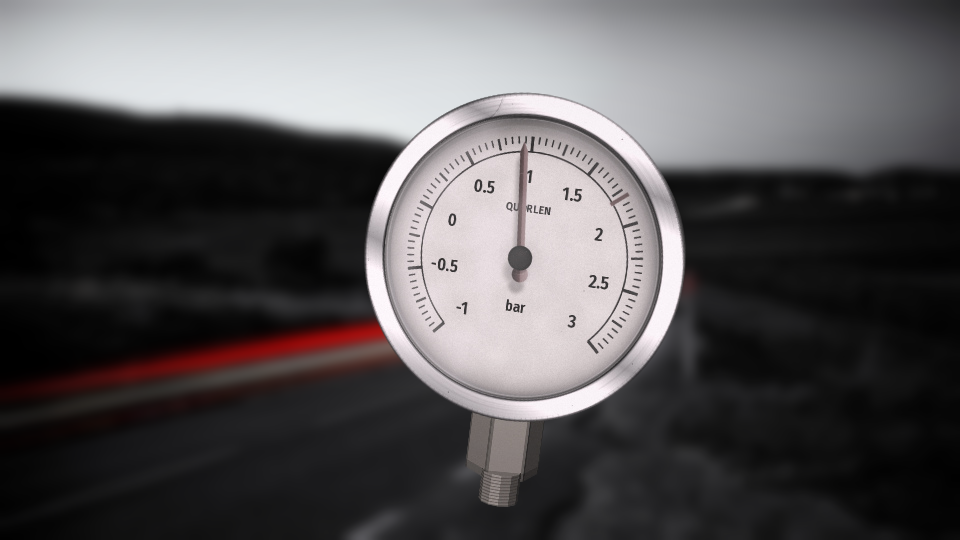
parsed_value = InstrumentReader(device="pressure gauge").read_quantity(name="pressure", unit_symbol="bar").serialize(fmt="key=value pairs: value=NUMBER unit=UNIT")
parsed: value=0.95 unit=bar
